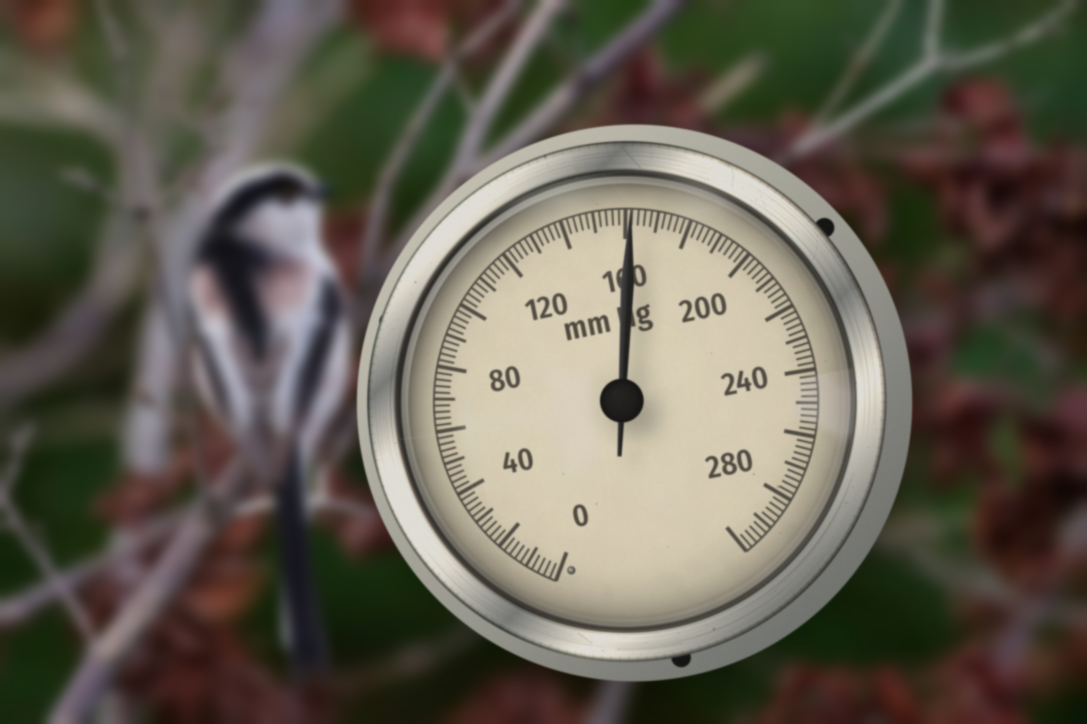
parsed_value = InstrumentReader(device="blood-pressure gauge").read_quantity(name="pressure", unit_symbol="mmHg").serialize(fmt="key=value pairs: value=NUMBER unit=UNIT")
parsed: value=162 unit=mmHg
